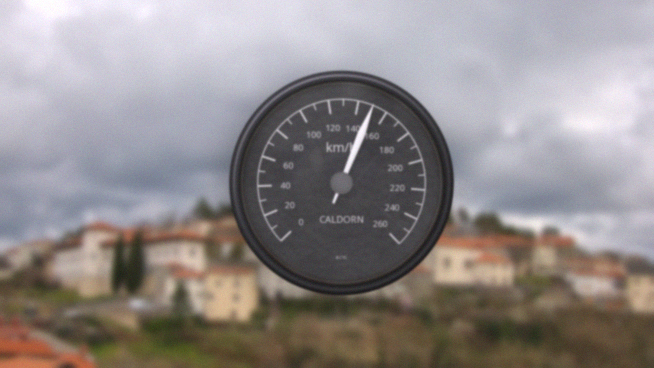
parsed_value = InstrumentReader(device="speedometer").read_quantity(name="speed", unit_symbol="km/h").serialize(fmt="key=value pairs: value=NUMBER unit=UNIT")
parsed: value=150 unit=km/h
